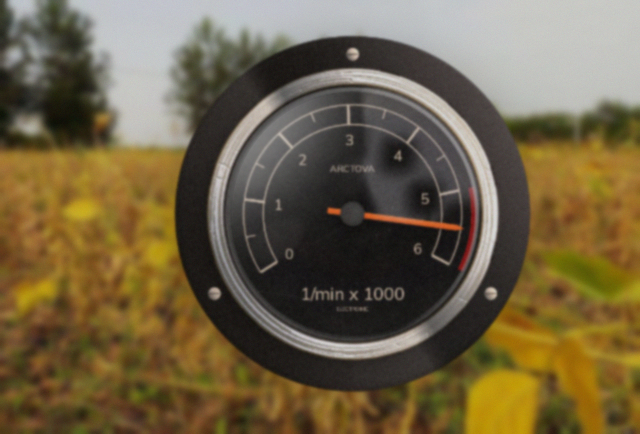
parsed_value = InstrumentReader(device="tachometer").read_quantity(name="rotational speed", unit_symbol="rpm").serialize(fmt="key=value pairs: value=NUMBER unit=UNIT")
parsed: value=5500 unit=rpm
